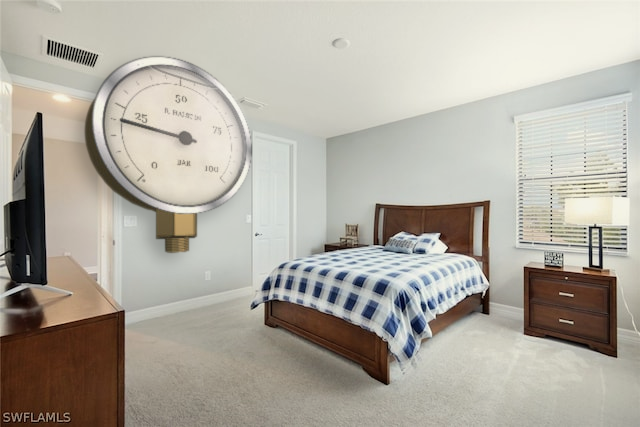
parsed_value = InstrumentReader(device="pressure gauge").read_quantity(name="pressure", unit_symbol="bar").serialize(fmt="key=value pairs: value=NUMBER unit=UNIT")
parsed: value=20 unit=bar
